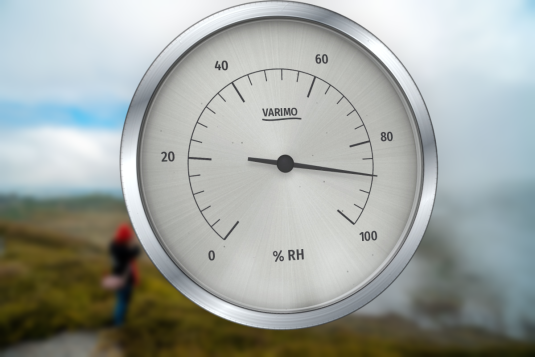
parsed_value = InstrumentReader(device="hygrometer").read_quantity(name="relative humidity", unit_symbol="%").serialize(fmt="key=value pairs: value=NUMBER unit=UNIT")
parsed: value=88 unit=%
